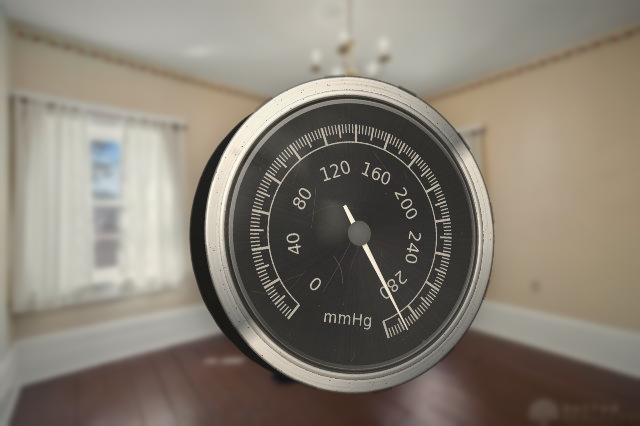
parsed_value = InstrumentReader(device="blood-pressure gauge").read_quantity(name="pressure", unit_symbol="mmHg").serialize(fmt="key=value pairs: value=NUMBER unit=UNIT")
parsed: value=290 unit=mmHg
